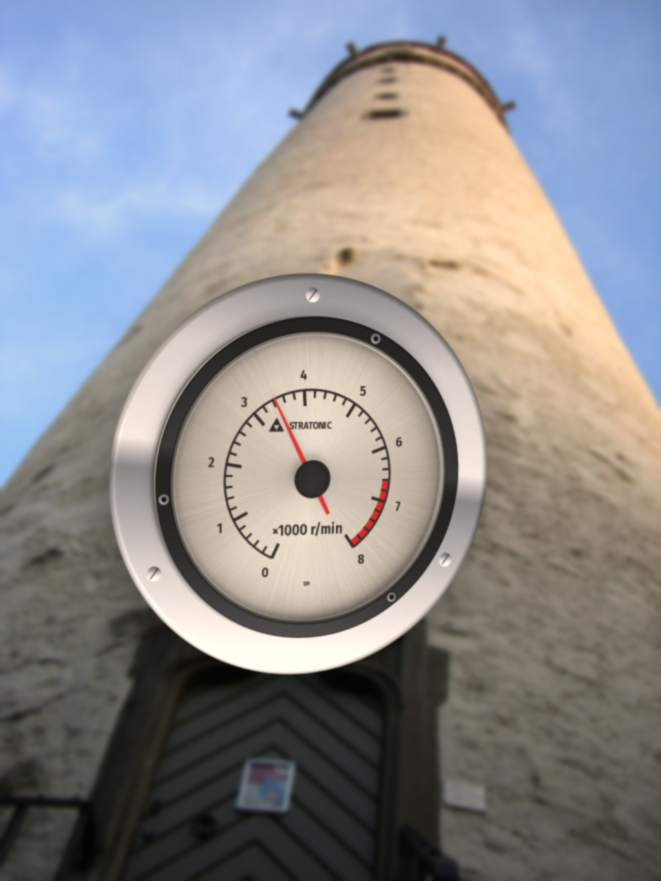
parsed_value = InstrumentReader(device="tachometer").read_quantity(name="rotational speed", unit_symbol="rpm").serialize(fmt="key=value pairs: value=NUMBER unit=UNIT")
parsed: value=3400 unit=rpm
